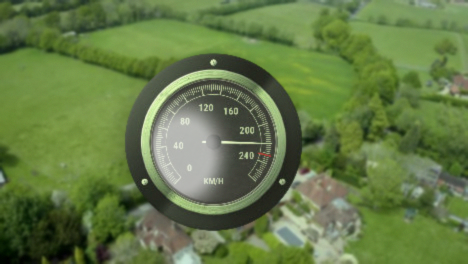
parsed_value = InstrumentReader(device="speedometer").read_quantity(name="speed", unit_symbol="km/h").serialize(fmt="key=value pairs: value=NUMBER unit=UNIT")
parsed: value=220 unit=km/h
